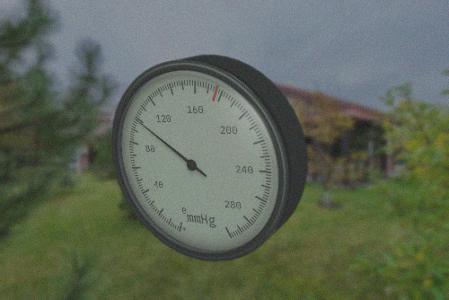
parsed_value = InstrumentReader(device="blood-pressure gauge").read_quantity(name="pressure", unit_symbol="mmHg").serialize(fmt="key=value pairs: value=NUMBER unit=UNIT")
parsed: value=100 unit=mmHg
